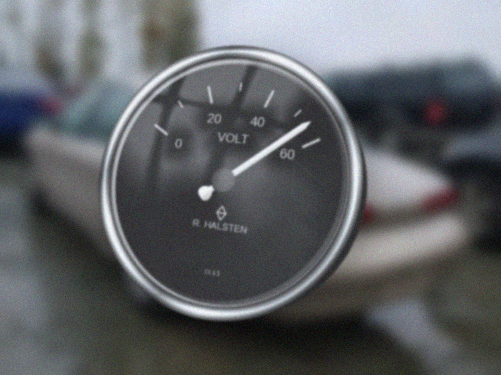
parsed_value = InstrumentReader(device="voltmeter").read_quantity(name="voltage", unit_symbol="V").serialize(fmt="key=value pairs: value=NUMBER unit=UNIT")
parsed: value=55 unit=V
